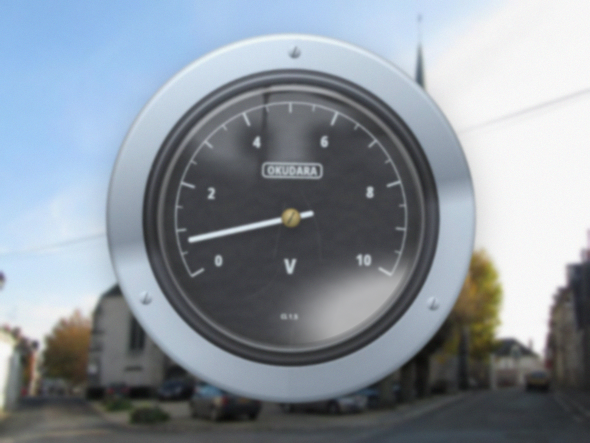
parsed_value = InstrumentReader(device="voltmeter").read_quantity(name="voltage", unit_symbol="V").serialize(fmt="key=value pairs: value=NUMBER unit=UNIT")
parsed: value=0.75 unit=V
